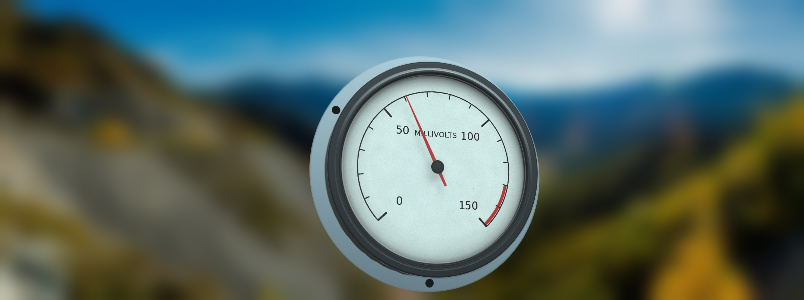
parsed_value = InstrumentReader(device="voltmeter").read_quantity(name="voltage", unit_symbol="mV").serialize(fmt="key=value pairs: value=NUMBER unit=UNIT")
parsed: value=60 unit=mV
